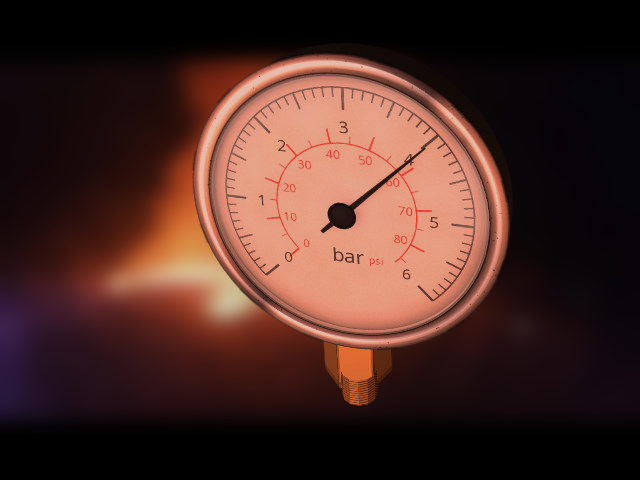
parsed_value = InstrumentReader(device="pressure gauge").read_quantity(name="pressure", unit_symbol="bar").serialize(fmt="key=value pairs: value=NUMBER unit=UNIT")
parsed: value=4 unit=bar
